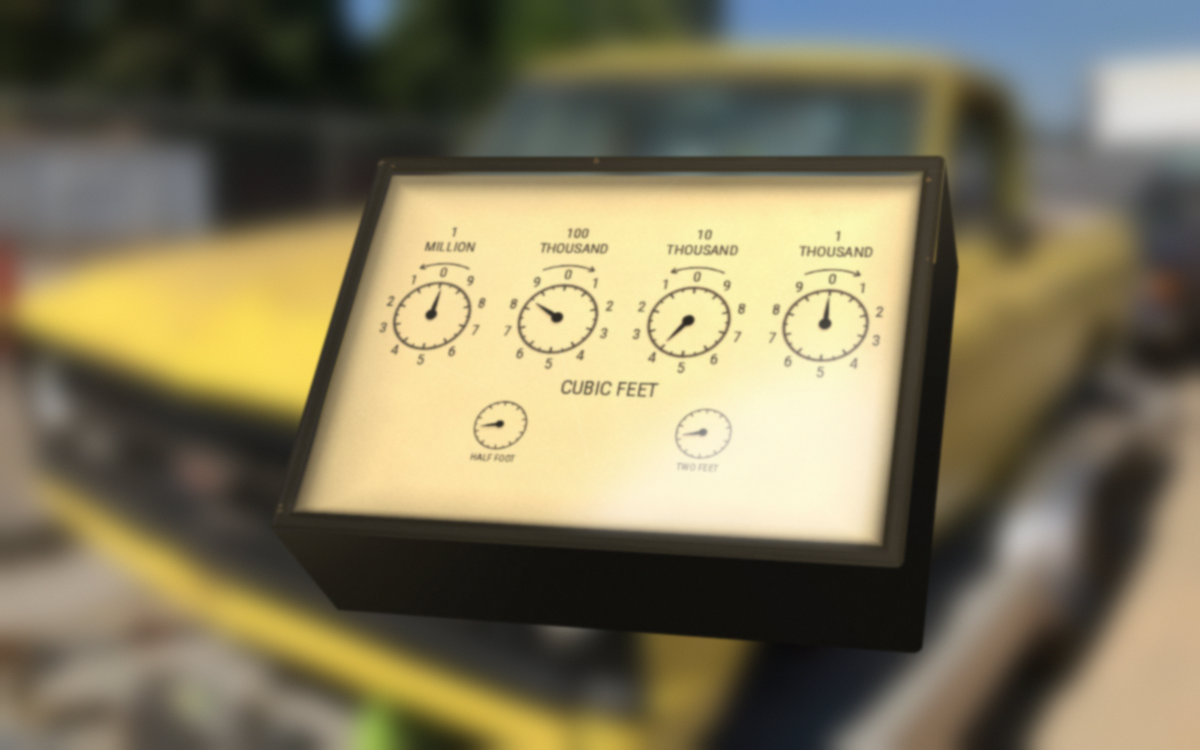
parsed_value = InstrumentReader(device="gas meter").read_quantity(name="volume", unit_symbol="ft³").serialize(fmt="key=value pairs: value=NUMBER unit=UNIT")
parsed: value=984000 unit=ft³
